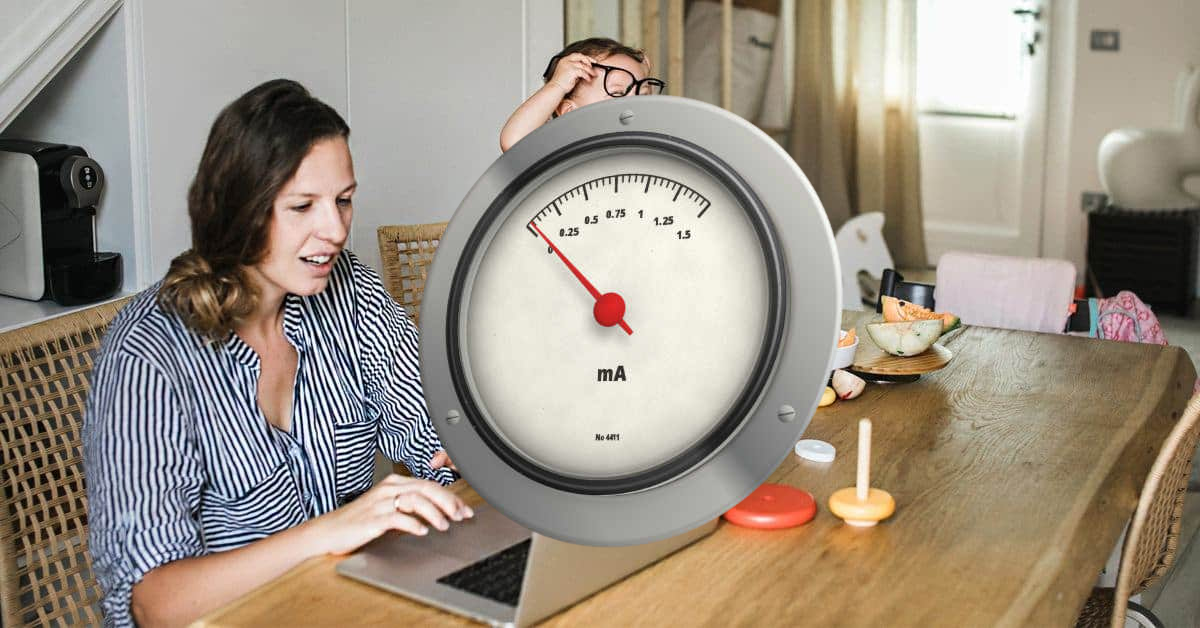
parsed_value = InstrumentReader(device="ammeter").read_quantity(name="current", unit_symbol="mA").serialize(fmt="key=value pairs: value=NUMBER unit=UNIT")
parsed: value=0.05 unit=mA
